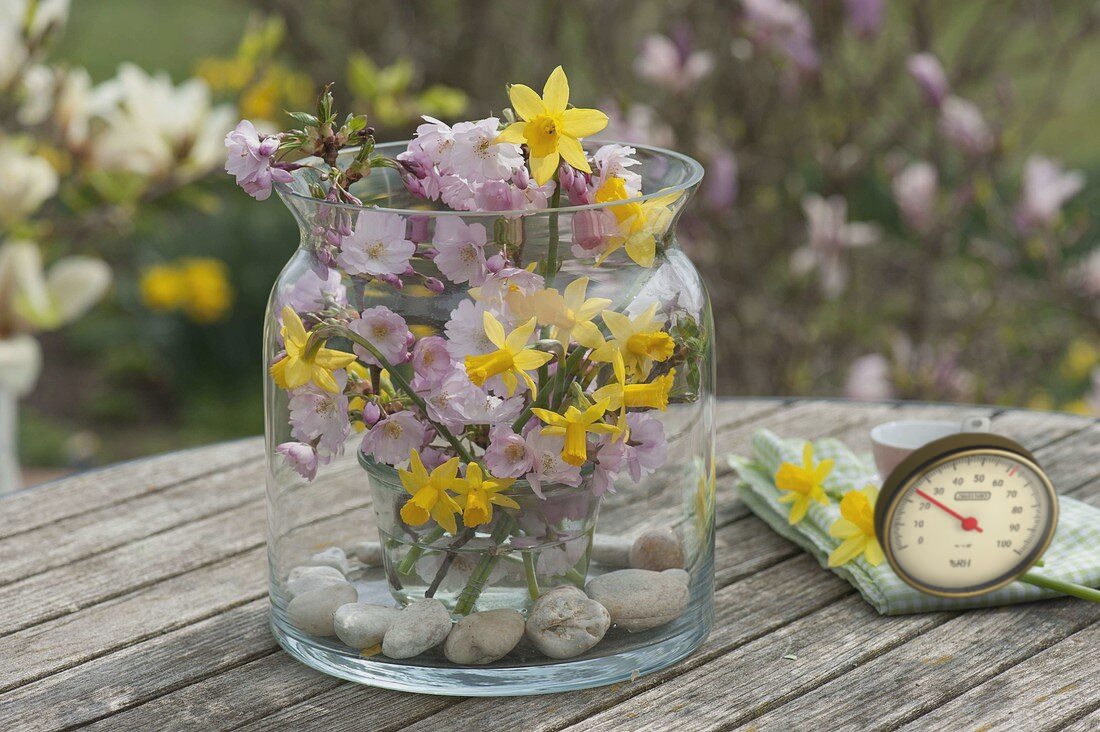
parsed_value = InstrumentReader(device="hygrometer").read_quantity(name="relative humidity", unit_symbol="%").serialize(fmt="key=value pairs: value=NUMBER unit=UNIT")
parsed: value=25 unit=%
